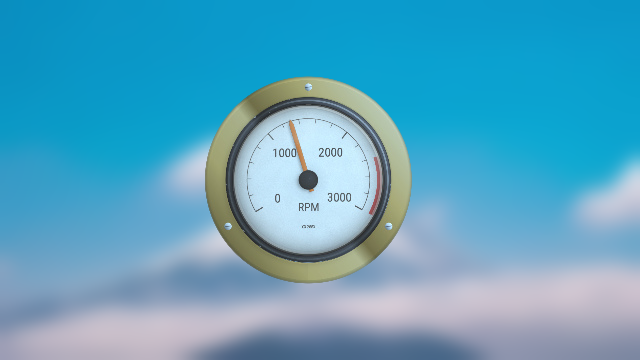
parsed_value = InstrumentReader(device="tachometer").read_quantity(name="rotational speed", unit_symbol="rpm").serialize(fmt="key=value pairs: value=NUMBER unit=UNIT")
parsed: value=1300 unit=rpm
